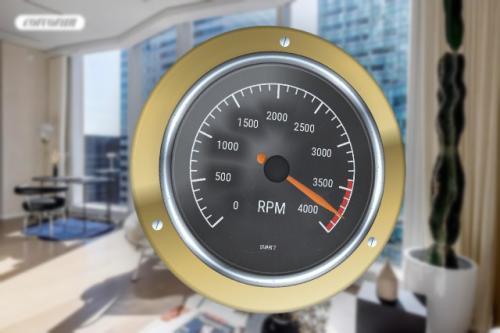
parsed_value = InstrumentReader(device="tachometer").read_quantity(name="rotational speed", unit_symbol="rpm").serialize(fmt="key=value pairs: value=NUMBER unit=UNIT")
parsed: value=3800 unit=rpm
